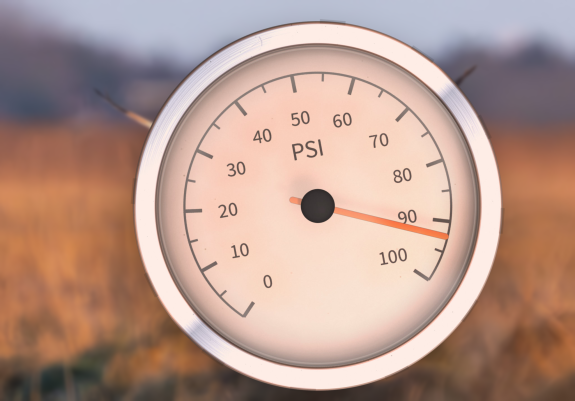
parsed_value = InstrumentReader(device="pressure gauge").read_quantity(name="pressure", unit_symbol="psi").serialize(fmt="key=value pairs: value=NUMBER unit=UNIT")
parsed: value=92.5 unit=psi
